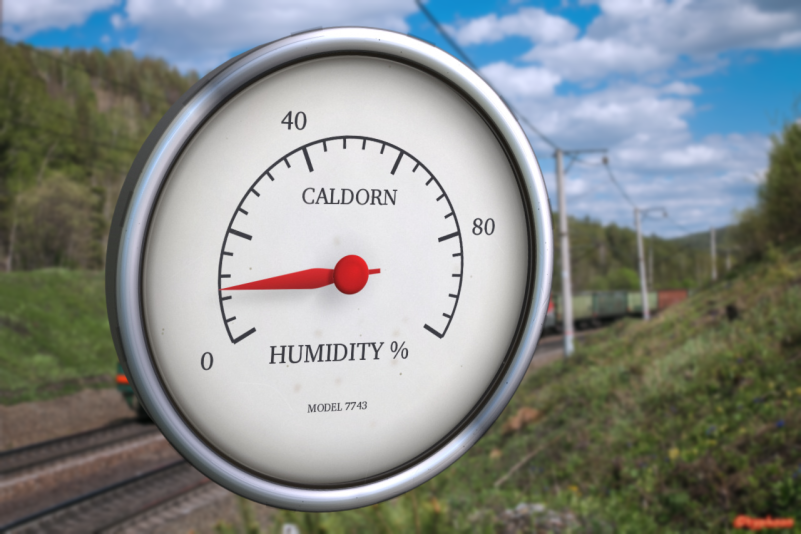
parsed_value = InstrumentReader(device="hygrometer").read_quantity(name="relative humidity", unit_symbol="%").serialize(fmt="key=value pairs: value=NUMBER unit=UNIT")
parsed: value=10 unit=%
